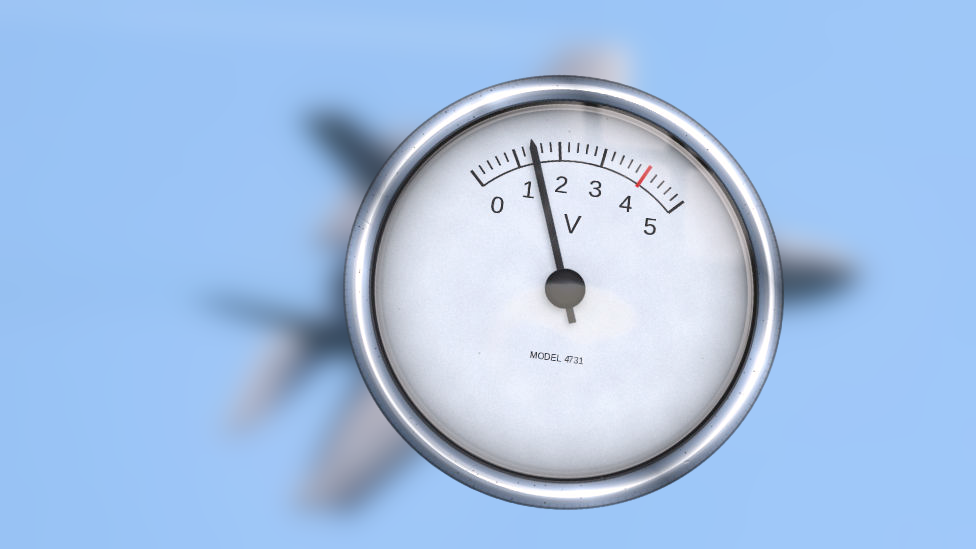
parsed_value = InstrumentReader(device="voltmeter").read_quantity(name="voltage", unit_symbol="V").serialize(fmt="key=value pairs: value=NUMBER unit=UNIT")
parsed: value=1.4 unit=V
